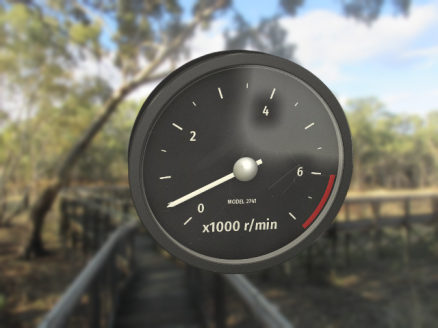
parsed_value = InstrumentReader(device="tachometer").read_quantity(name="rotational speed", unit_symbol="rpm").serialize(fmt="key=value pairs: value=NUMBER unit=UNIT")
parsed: value=500 unit=rpm
